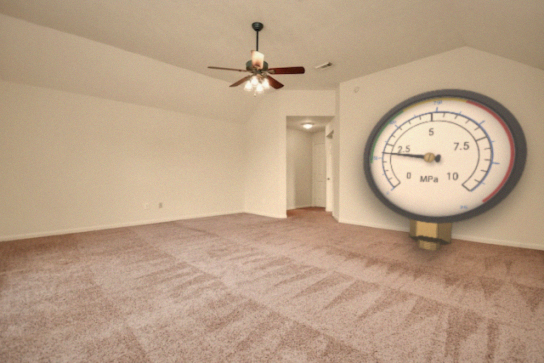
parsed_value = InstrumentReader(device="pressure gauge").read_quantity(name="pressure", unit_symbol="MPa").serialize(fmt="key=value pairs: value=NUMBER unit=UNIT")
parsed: value=2 unit=MPa
